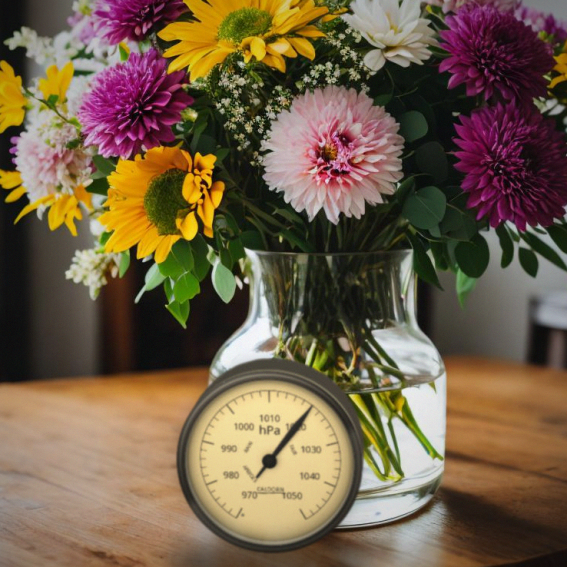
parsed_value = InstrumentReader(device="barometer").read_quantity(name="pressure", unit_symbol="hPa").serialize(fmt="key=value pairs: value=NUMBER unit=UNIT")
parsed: value=1020 unit=hPa
